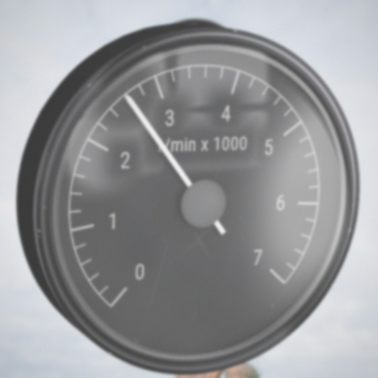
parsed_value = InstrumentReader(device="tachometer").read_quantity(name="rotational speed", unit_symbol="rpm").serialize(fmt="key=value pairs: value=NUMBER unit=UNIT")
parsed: value=2600 unit=rpm
